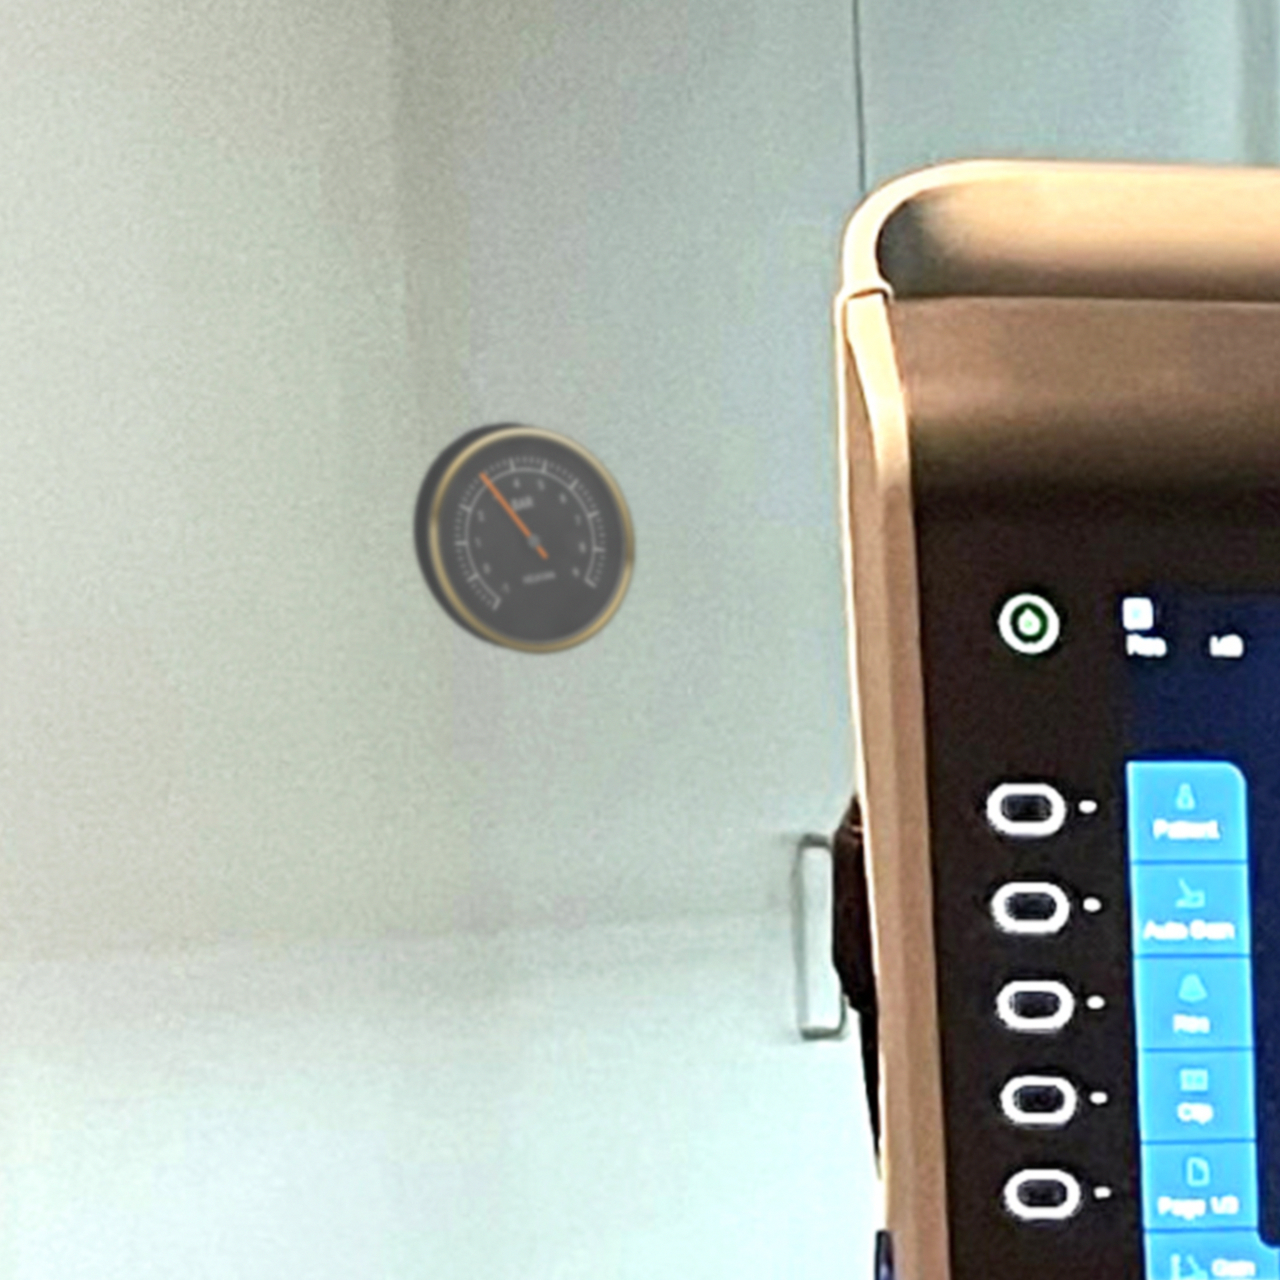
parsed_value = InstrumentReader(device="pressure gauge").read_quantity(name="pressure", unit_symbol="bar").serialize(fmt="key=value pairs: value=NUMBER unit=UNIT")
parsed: value=3 unit=bar
